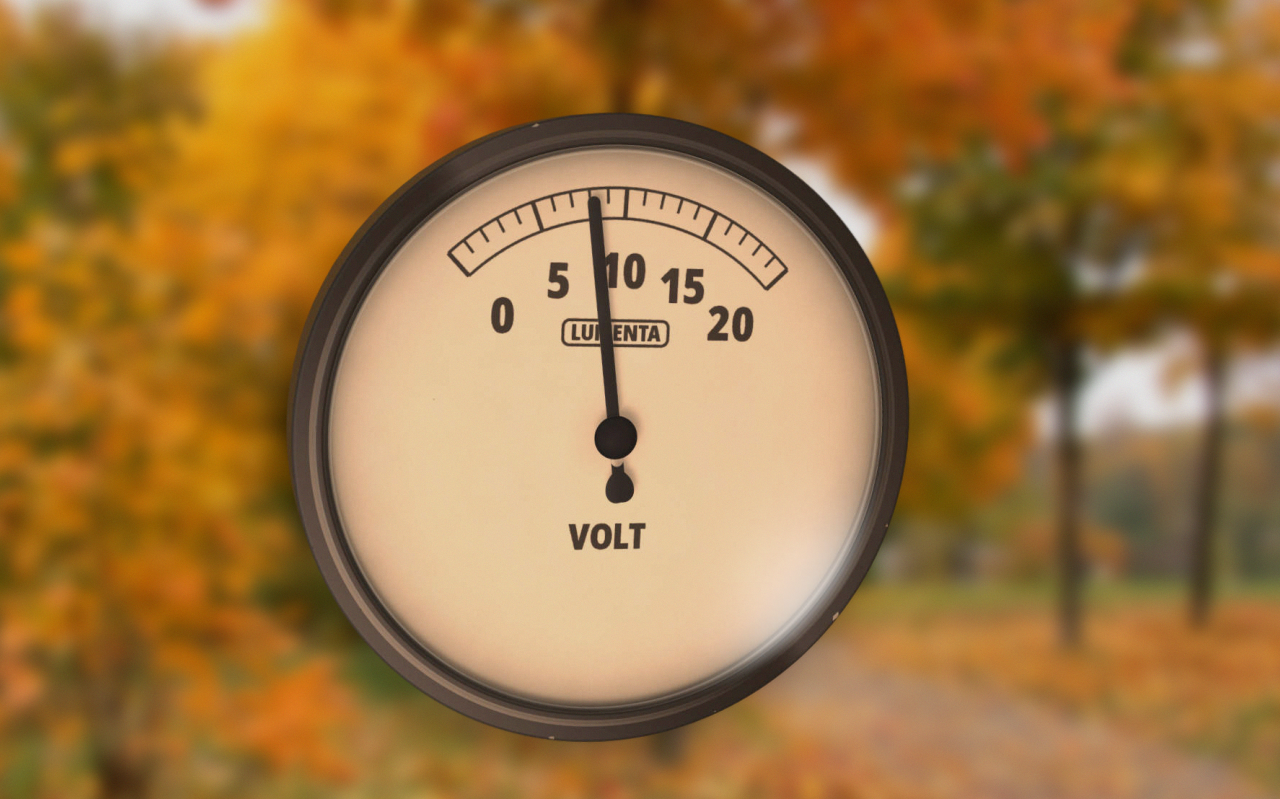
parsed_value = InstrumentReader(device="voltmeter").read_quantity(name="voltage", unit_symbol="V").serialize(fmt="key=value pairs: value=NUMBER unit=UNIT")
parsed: value=8 unit=V
